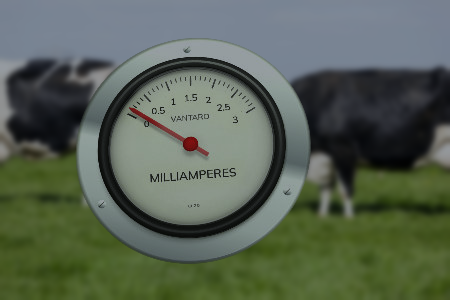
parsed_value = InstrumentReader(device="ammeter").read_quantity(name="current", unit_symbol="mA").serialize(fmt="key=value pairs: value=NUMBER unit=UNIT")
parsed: value=0.1 unit=mA
